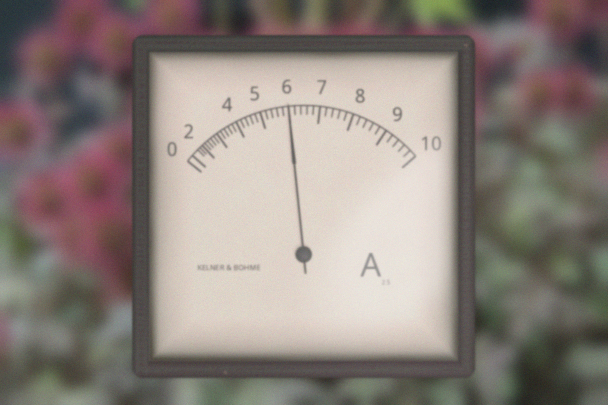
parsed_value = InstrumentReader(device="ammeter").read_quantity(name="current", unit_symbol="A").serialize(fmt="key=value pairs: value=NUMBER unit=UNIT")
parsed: value=6 unit=A
